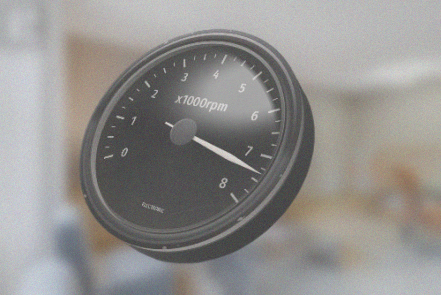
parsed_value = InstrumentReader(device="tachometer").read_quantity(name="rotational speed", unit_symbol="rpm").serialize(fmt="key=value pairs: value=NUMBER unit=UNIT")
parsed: value=7375 unit=rpm
